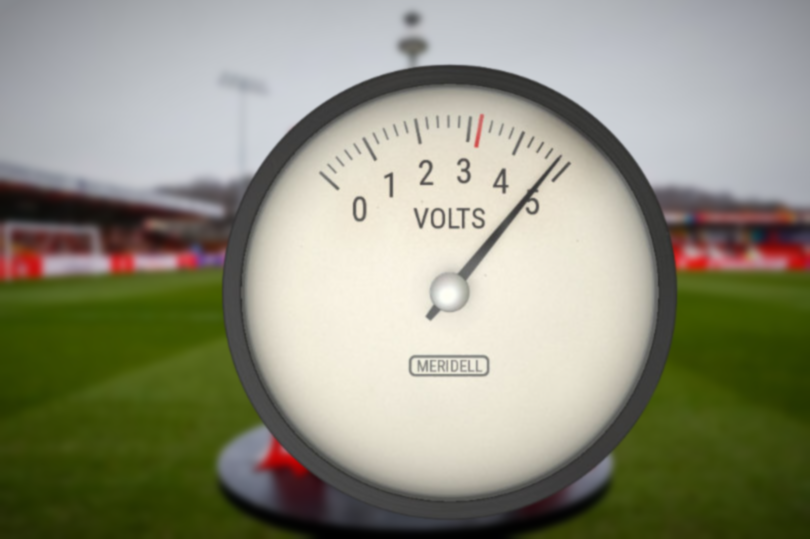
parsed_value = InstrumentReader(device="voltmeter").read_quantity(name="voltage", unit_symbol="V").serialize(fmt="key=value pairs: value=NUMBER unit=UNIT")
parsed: value=4.8 unit=V
